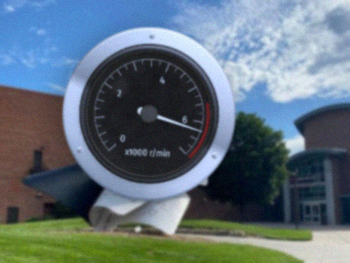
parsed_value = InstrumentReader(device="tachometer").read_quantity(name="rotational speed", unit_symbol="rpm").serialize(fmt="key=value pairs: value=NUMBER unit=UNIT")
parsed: value=6250 unit=rpm
